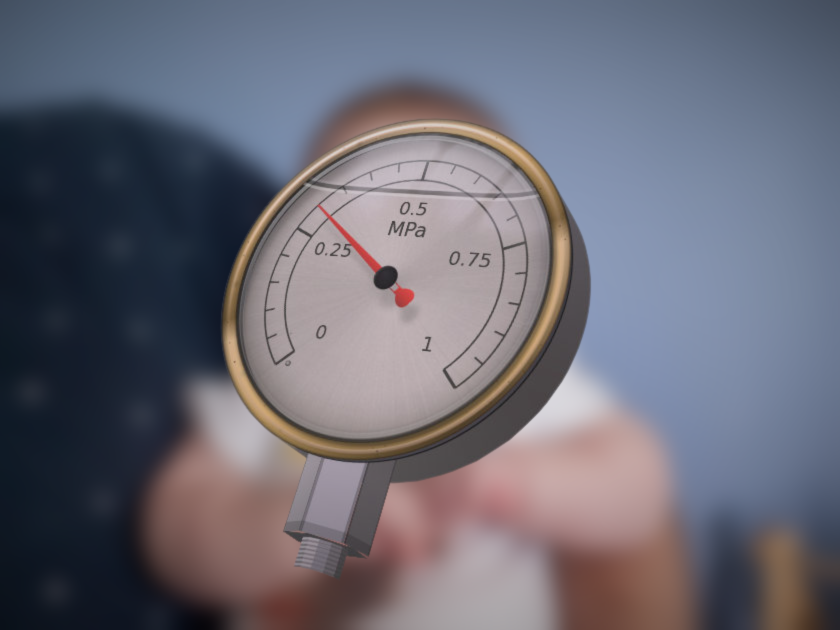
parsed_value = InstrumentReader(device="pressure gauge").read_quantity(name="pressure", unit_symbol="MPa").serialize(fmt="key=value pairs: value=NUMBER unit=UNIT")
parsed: value=0.3 unit=MPa
